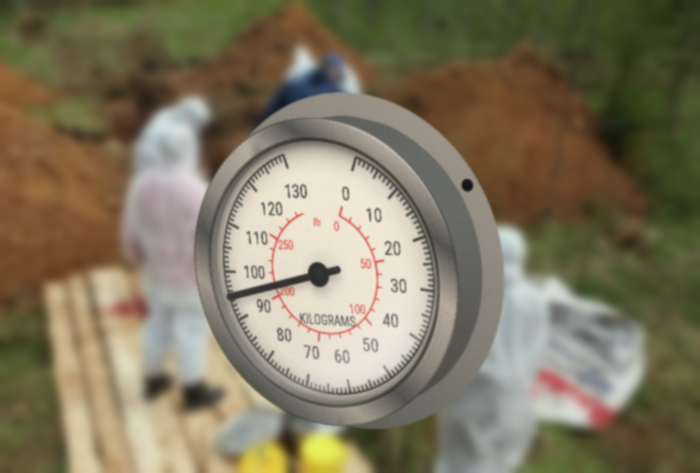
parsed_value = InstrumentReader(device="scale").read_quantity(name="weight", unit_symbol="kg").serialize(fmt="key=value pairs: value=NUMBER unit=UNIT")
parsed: value=95 unit=kg
